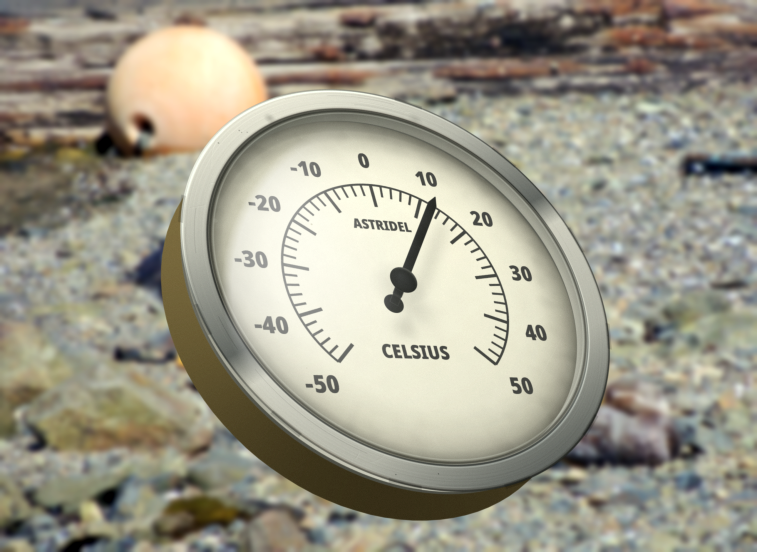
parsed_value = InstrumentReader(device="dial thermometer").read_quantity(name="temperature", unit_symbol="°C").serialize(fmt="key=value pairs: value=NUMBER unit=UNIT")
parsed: value=12 unit=°C
